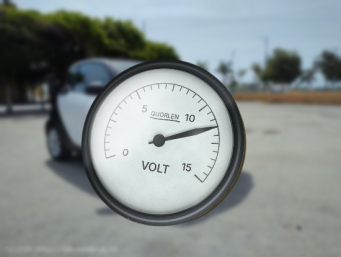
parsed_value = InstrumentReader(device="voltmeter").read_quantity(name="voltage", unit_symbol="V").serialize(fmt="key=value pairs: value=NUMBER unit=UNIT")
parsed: value=11.5 unit=V
